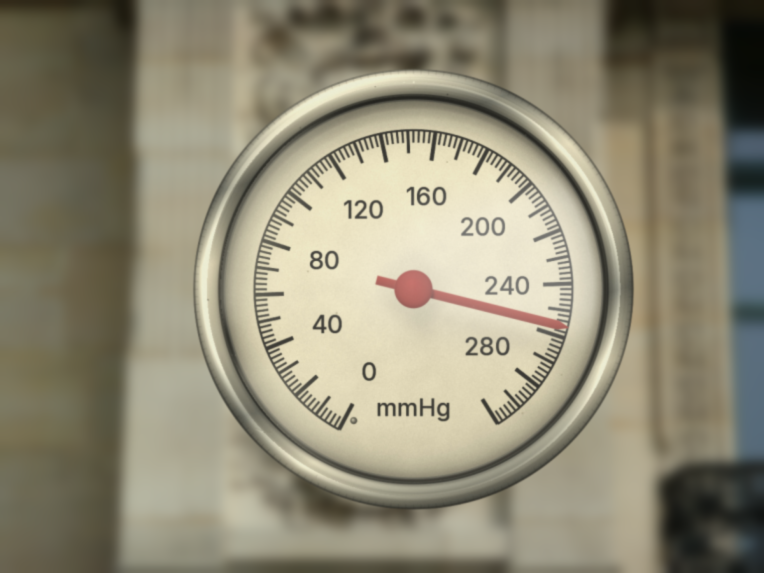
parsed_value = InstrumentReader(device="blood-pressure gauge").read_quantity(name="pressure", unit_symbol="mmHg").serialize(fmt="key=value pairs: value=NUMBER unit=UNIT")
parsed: value=256 unit=mmHg
